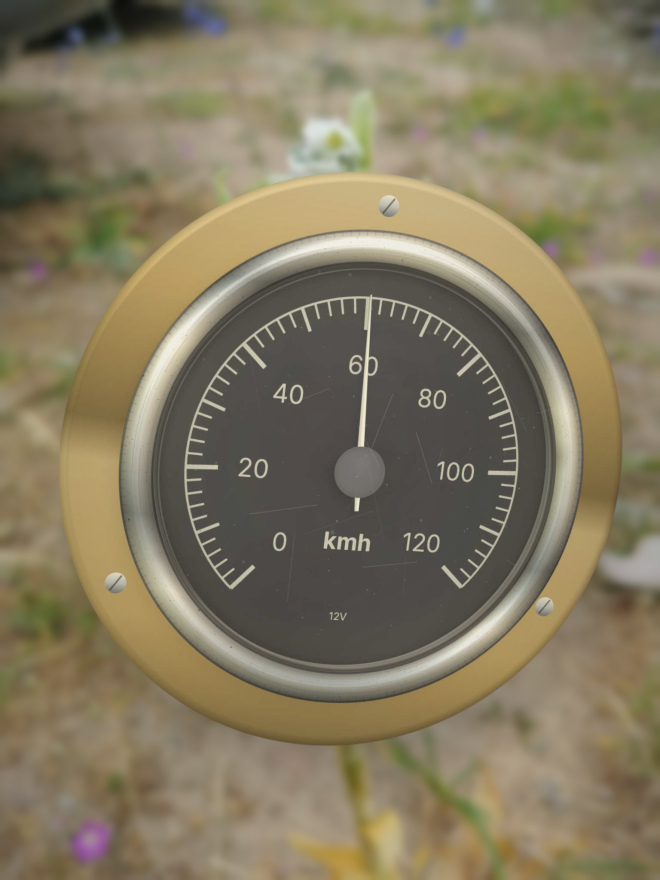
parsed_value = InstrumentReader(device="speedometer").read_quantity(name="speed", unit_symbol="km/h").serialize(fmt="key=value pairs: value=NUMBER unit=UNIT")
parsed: value=60 unit=km/h
